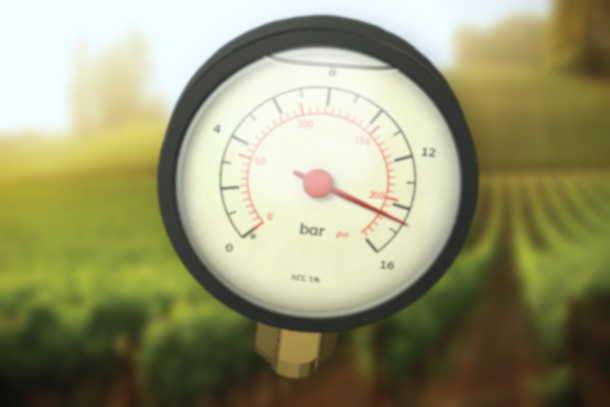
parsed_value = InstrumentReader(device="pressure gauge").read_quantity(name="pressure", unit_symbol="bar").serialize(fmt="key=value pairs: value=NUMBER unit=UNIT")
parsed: value=14.5 unit=bar
